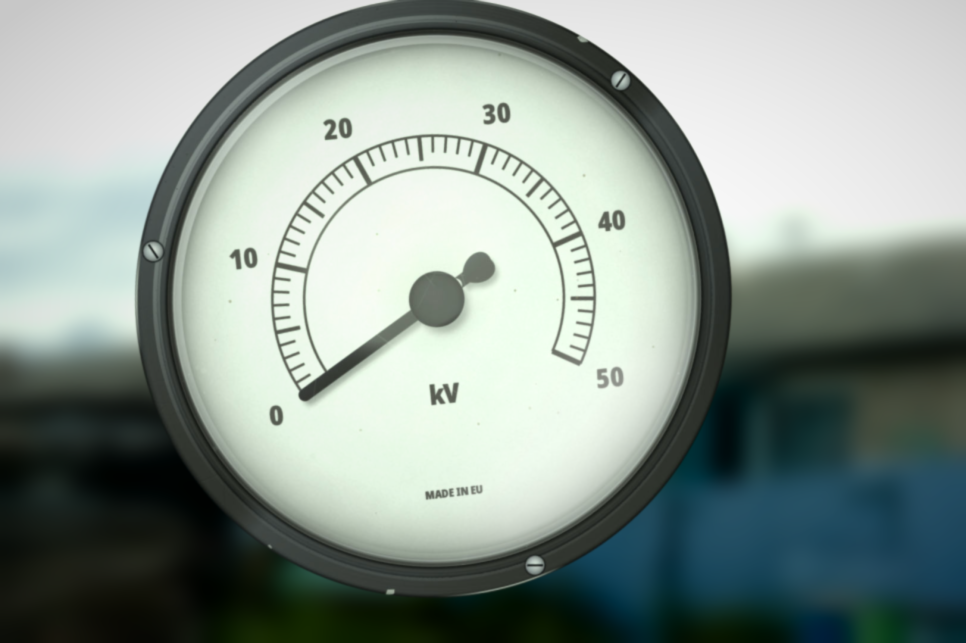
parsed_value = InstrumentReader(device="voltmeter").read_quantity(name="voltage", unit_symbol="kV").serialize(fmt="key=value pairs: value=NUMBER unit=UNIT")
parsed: value=0 unit=kV
